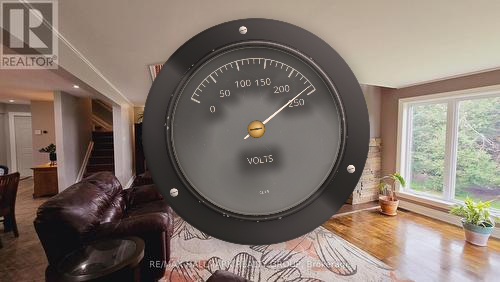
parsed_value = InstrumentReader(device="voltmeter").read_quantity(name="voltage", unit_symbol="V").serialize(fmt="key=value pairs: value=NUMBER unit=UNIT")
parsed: value=240 unit=V
